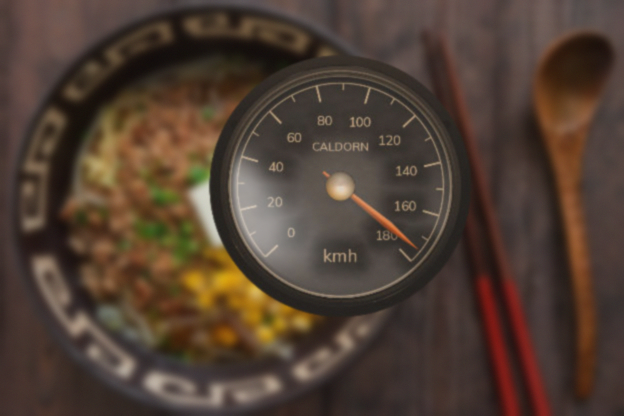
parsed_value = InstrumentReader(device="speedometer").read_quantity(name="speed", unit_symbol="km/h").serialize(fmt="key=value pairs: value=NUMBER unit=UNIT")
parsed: value=175 unit=km/h
